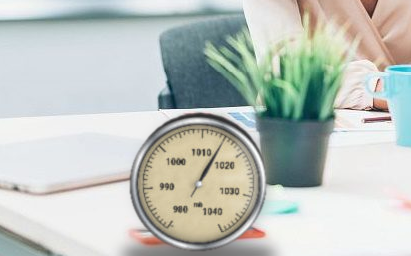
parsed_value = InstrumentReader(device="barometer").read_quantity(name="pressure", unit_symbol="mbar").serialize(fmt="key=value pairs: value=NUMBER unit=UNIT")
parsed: value=1015 unit=mbar
